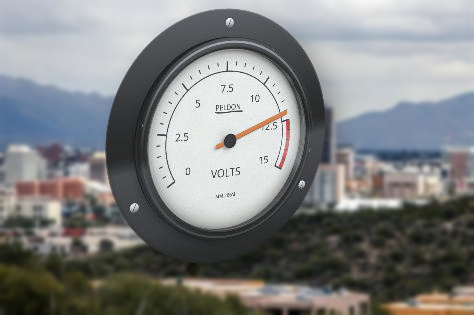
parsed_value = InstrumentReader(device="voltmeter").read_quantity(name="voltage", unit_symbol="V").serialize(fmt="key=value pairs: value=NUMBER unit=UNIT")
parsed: value=12 unit=V
